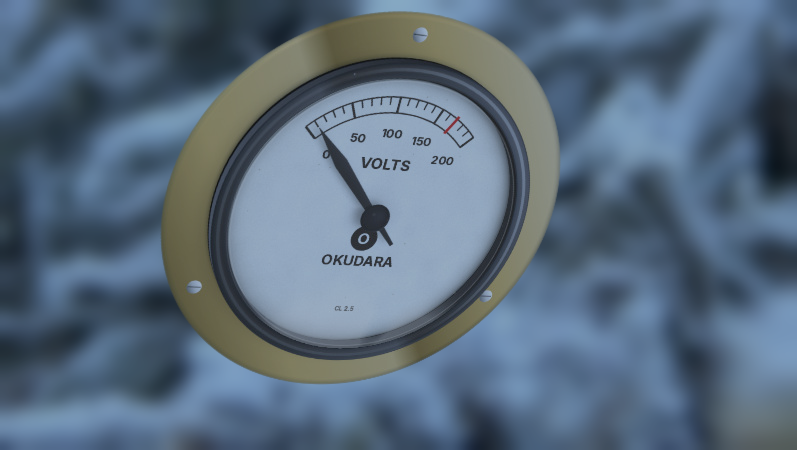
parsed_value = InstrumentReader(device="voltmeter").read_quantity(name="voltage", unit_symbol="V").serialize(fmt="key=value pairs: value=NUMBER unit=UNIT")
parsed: value=10 unit=V
